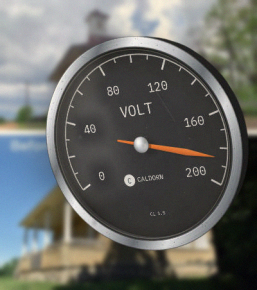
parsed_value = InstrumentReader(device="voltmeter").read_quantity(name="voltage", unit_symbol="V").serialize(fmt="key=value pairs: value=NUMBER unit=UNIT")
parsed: value=185 unit=V
